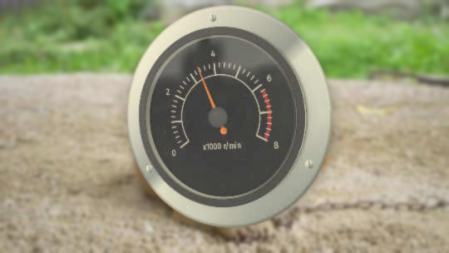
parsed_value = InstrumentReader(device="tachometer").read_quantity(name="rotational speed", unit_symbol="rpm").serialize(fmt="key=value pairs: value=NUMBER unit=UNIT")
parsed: value=3400 unit=rpm
